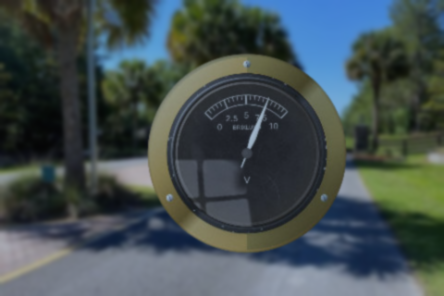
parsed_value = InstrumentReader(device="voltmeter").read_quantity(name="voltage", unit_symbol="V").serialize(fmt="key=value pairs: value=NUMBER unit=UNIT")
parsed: value=7.5 unit=V
